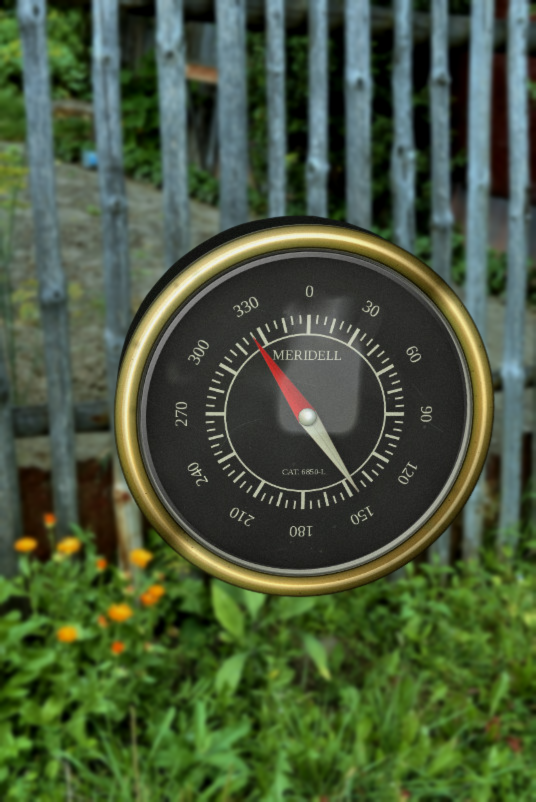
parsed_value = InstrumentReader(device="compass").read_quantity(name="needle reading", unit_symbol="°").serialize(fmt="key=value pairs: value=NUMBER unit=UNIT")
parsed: value=325 unit=°
